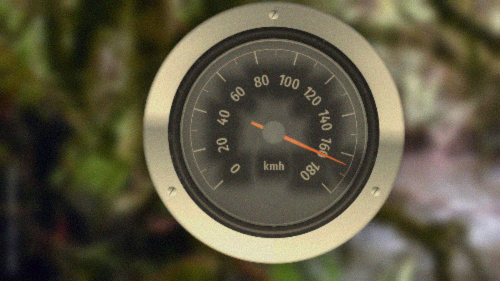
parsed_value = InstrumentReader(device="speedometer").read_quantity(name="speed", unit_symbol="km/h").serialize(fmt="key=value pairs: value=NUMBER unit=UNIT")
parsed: value=165 unit=km/h
